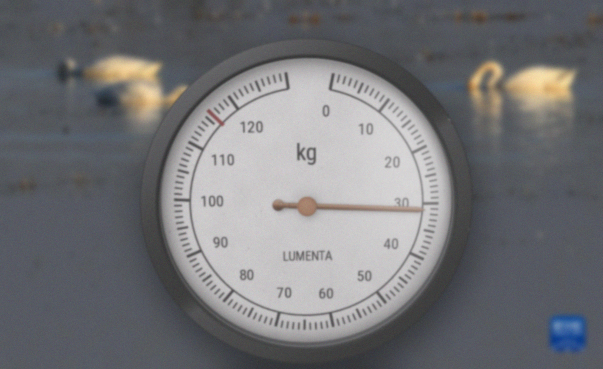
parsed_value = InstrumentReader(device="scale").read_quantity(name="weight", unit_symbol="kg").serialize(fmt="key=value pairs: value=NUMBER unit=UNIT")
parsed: value=31 unit=kg
